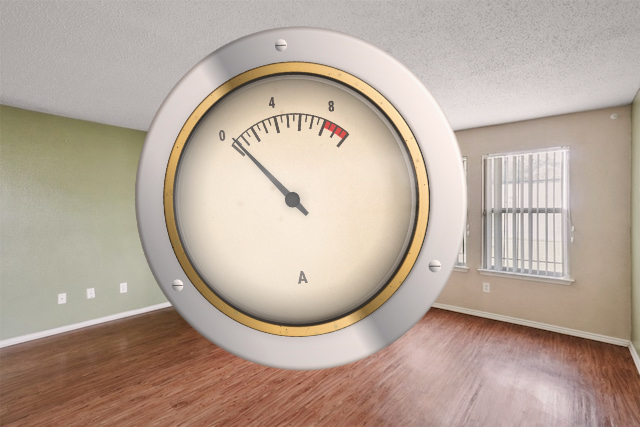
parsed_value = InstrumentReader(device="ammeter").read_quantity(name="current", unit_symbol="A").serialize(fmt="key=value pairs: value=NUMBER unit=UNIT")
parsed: value=0.5 unit=A
